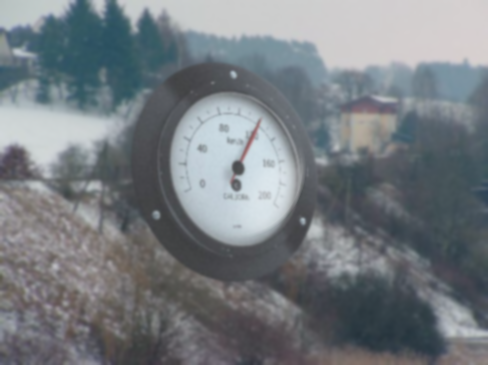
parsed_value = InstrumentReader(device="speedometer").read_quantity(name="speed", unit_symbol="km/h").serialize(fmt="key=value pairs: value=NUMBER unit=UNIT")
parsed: value=120 unit=km/h
